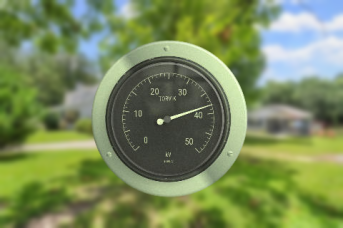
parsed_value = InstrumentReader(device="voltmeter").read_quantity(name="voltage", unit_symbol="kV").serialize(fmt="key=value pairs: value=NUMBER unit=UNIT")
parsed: value=38 unit=kV
